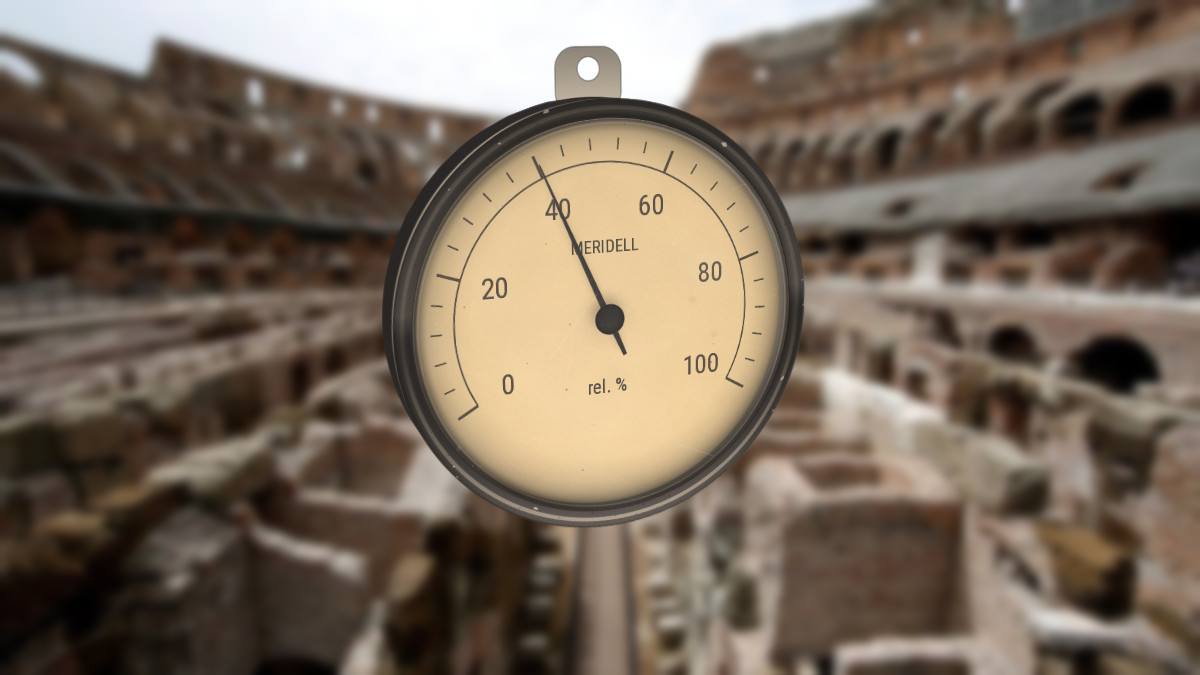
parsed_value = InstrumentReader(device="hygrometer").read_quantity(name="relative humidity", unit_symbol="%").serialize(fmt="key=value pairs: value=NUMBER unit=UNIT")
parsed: value=40 unit=%
